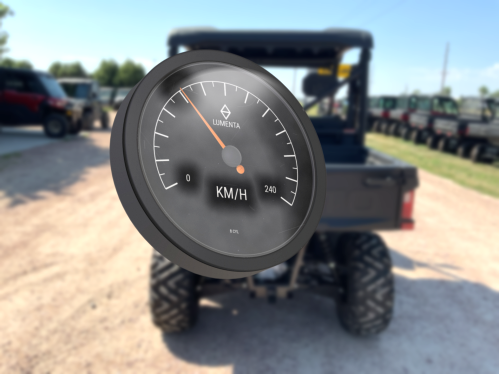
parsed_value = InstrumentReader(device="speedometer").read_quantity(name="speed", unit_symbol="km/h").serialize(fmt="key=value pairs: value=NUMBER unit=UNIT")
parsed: value=80 unit=km/h
